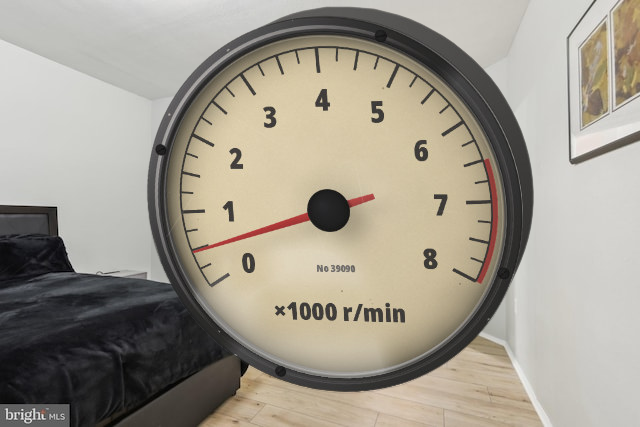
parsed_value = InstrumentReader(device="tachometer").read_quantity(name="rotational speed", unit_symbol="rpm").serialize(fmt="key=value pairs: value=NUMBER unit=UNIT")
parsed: value=500 unit=rpm
